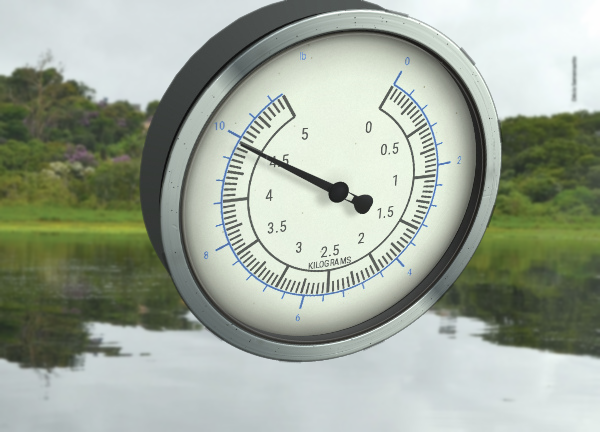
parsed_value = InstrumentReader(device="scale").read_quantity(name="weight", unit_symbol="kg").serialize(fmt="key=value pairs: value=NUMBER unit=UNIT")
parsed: value=4.5 unit=kg
